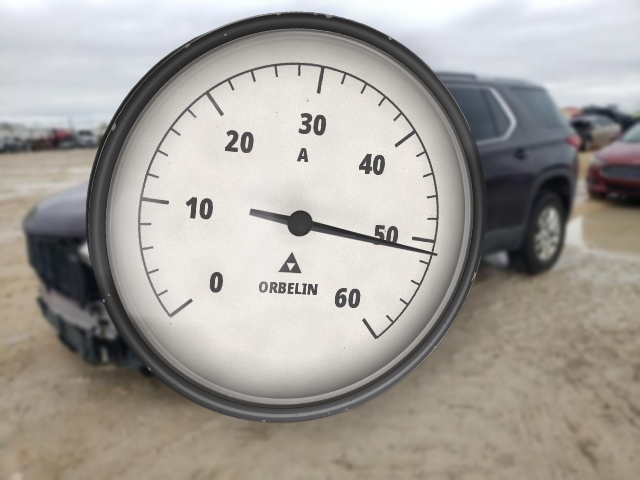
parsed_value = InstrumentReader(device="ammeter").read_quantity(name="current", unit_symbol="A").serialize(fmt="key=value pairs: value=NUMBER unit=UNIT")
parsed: value=51 unit=A
